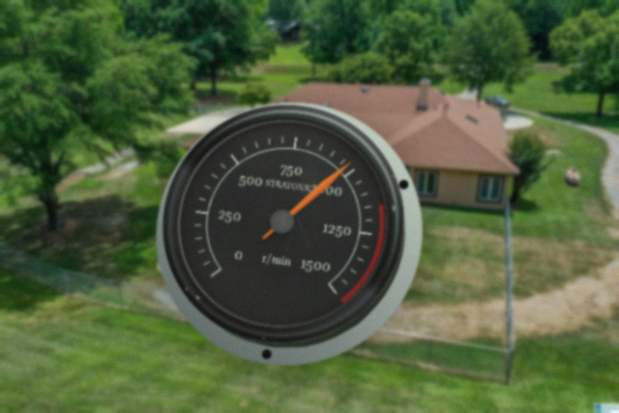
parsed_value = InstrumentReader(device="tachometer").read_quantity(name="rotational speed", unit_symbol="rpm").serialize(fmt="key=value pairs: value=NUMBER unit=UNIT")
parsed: value=975 unit=rpm
